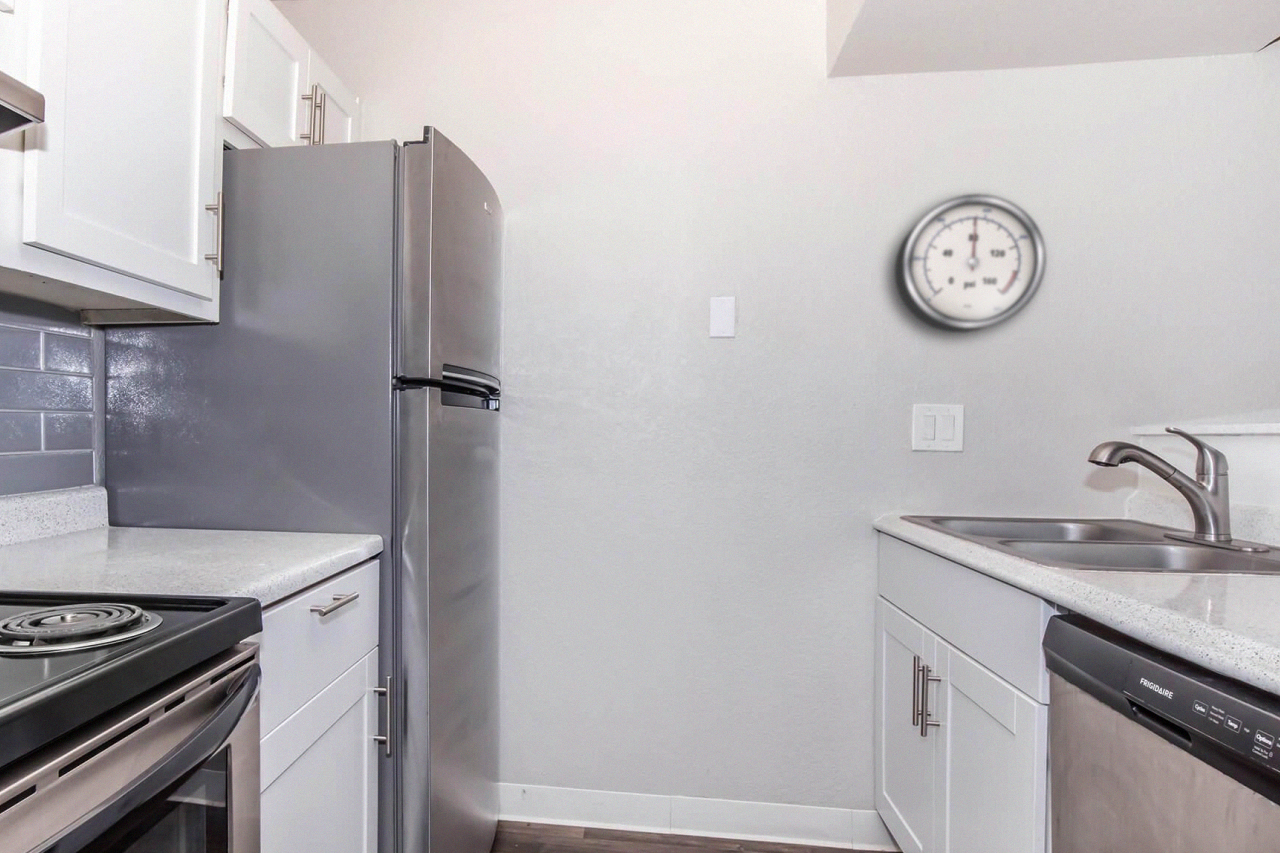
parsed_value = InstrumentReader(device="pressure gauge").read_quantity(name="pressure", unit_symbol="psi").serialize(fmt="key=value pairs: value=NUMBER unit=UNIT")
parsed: value=80 unit=psi
